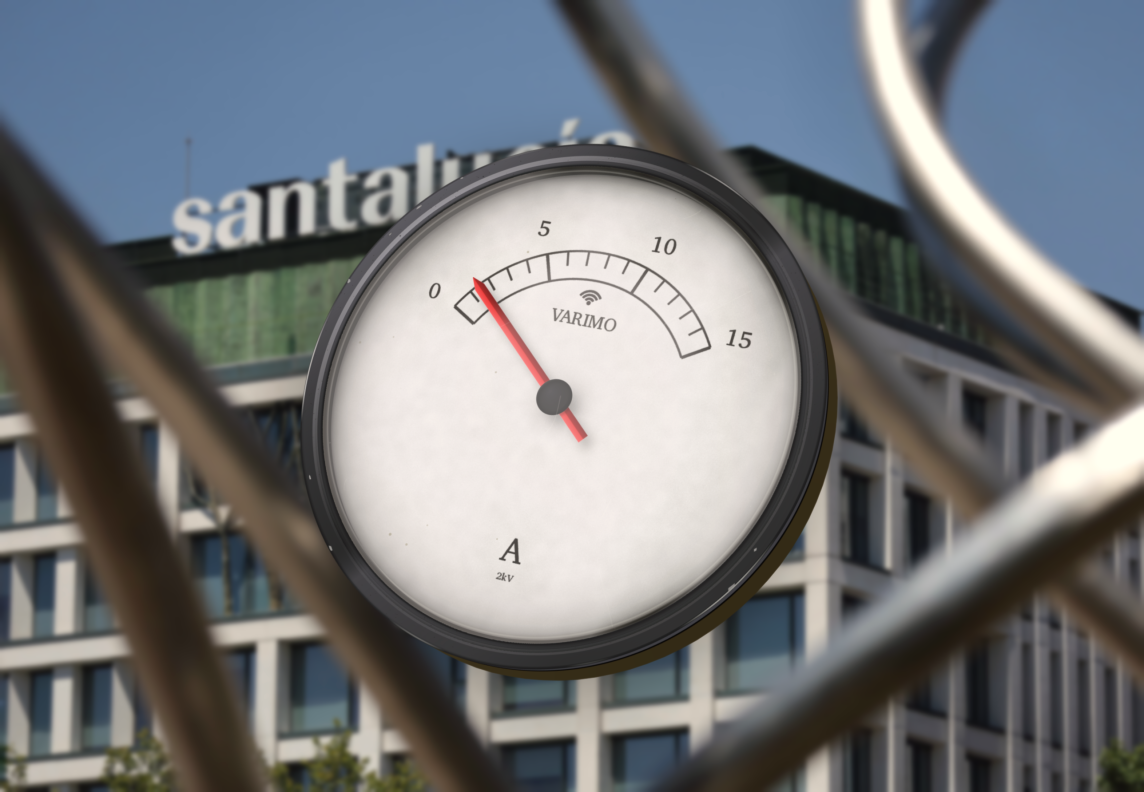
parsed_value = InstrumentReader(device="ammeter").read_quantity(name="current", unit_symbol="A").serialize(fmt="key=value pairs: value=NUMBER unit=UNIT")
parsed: value=1.5 unit=A
